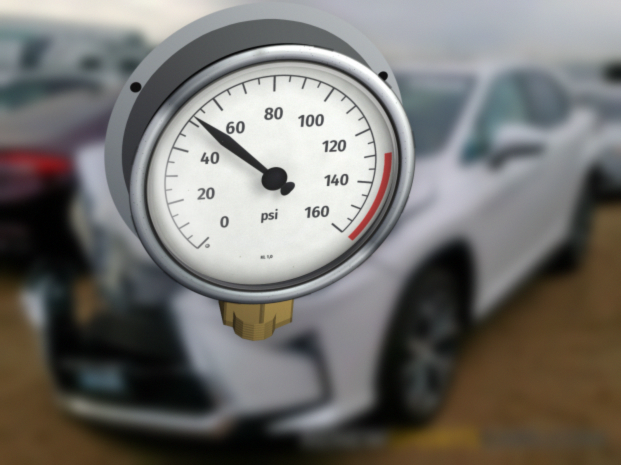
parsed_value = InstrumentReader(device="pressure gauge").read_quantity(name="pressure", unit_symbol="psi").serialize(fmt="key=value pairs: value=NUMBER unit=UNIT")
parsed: value=52.5 unit=psi
